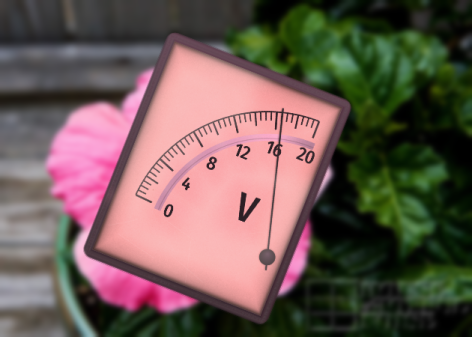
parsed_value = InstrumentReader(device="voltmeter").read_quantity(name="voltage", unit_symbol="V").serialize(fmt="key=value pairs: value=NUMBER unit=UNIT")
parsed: value=16.5 unit=V
